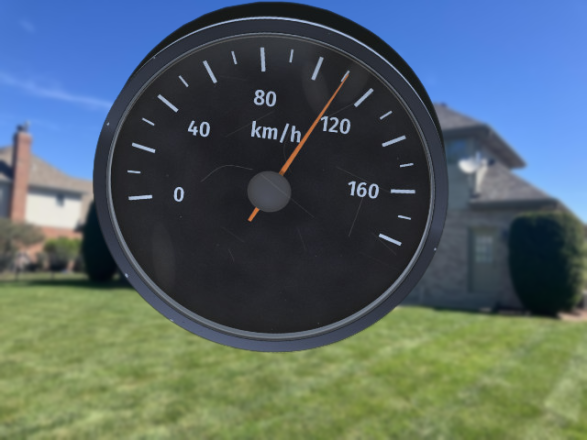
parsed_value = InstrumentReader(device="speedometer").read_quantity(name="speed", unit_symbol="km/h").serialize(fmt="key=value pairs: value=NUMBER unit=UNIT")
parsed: value=110 unit=km/h
